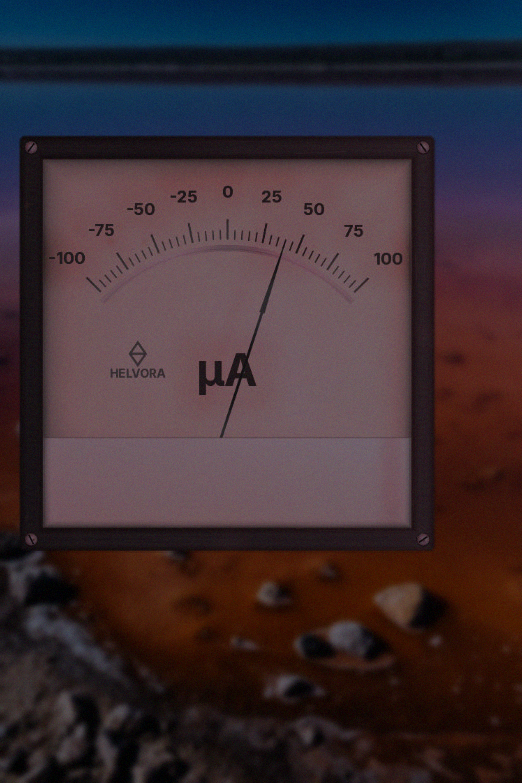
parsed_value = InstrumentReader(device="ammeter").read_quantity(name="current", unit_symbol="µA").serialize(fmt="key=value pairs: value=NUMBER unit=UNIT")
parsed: value=40 unit=µA
